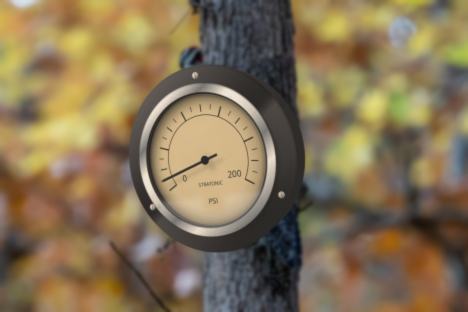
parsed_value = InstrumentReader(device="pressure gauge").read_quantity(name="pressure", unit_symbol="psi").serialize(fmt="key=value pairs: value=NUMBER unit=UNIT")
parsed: value=10 unit=psi
